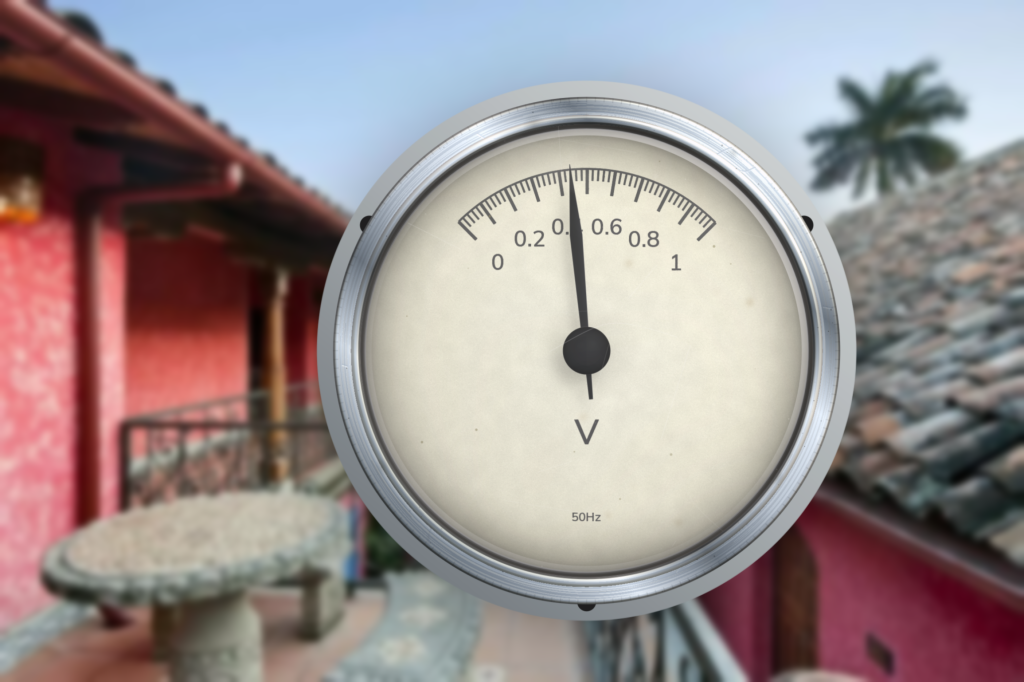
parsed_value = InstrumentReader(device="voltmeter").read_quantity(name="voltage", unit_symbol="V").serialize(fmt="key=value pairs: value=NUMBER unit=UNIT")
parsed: value=0.44 unit=V
